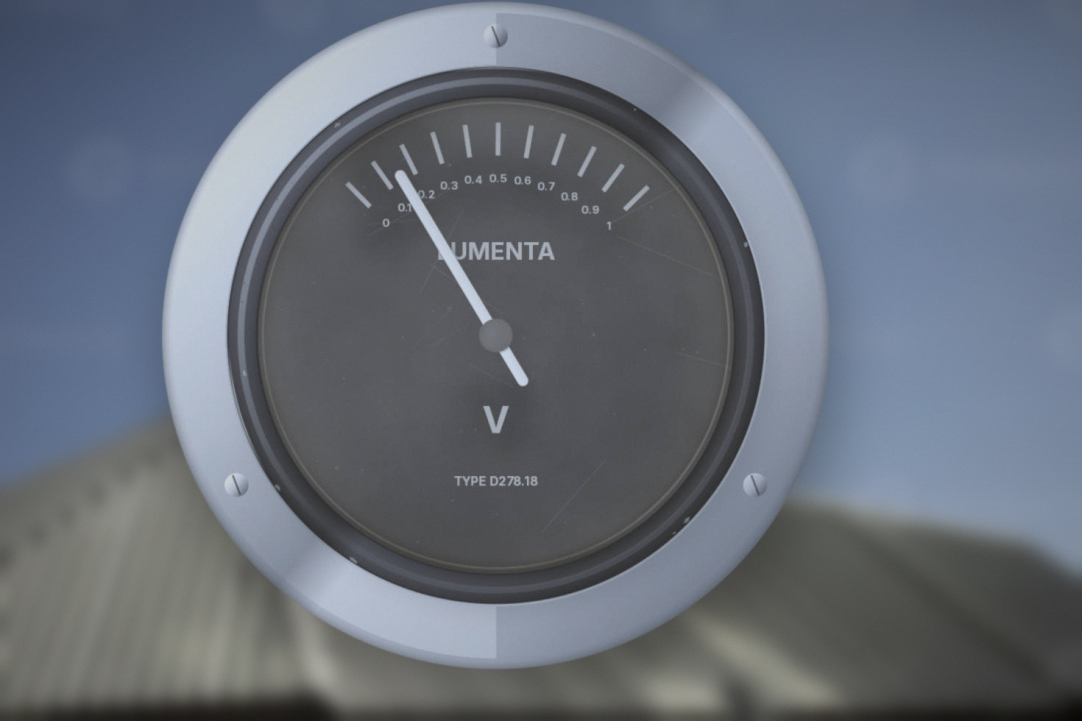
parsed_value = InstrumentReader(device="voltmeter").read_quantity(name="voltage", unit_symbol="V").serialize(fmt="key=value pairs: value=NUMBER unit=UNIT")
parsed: value=0.15 unit=V
